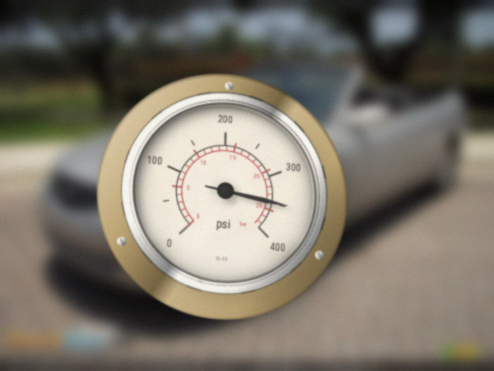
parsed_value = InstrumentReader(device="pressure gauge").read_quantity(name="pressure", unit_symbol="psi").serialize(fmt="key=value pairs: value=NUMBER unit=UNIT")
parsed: value=350 unit=psi
